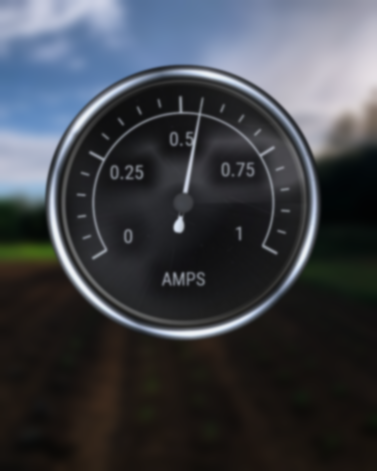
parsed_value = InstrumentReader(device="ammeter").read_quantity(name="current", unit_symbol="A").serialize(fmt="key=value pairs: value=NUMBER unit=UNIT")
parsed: value=0.55 unit=A
